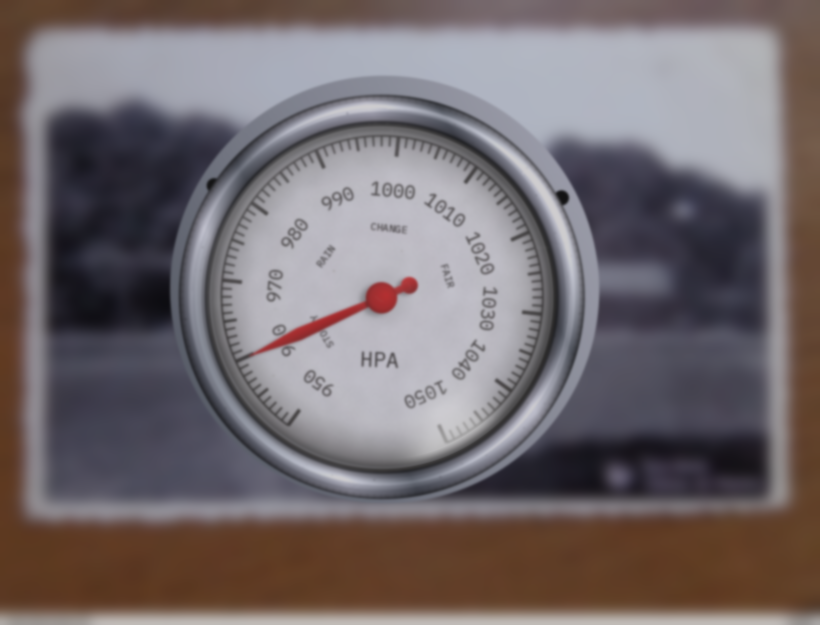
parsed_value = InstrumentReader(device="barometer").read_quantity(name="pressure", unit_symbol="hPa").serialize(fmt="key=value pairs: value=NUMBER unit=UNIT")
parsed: value=960 unit=hPa
